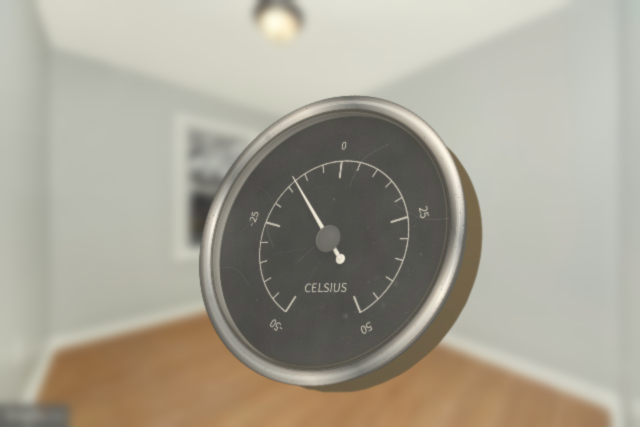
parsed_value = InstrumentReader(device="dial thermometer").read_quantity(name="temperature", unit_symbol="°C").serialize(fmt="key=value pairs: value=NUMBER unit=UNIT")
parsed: value=-12.5 unit=°C
